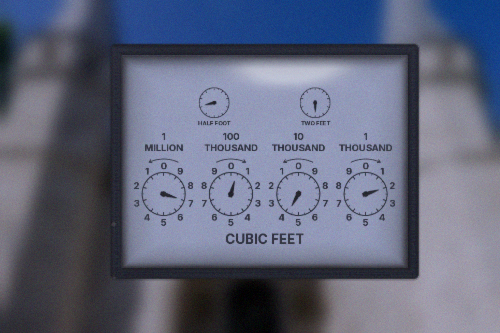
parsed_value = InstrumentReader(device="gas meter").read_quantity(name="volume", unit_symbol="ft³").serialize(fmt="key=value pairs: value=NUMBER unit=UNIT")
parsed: value=704200 unit=ft³
